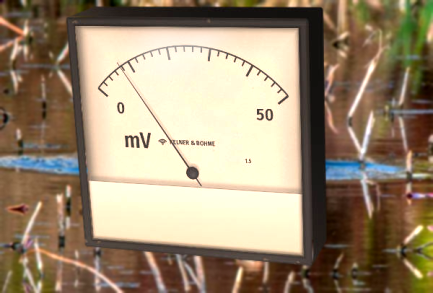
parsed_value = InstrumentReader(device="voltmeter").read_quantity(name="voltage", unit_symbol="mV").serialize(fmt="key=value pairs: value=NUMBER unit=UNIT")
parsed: value=8 unit=mV
